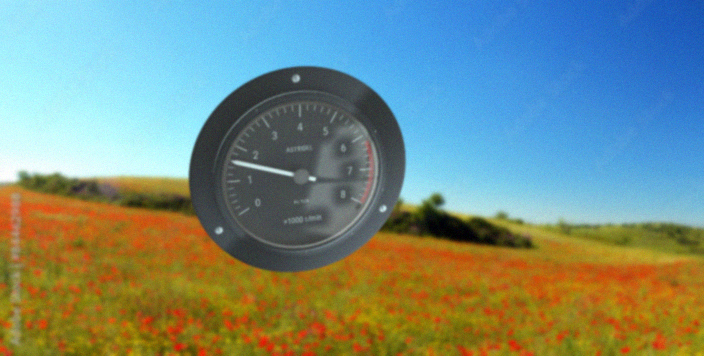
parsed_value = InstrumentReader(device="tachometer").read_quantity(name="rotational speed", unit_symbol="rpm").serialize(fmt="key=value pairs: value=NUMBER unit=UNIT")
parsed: value=1600 unit=rpm
